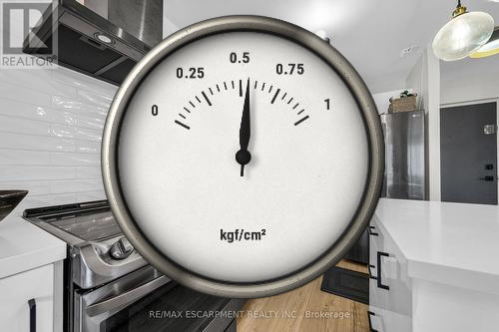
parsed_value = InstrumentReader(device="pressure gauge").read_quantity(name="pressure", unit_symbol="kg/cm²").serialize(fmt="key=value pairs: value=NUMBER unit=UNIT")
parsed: value=0.55 unit=kg/cm²
